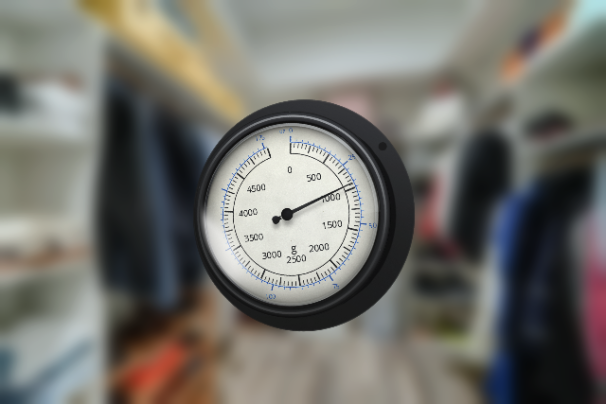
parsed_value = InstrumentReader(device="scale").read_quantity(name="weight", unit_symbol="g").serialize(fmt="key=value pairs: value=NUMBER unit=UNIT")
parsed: value=950 unit=g
